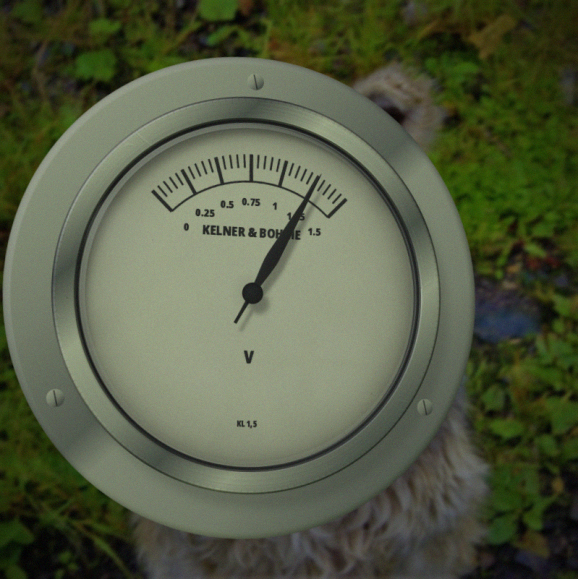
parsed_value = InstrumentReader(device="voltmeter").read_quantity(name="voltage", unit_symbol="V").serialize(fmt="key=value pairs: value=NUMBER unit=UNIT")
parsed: value=1.25 unit=V
